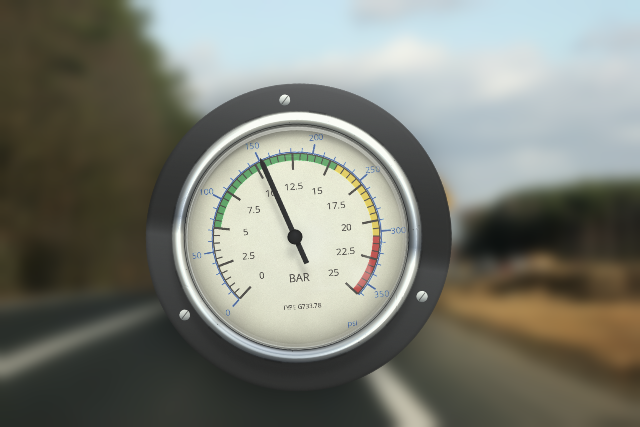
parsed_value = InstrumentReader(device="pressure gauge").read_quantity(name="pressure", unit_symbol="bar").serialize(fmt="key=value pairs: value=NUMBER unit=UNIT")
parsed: value=10.5 unit=bar
